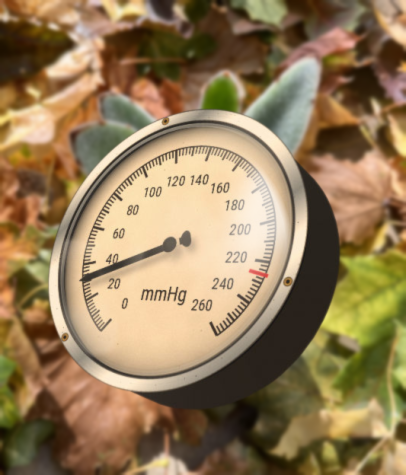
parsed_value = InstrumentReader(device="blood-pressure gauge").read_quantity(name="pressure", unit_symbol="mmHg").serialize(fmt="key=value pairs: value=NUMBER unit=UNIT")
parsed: value=30 unit=mmHg
